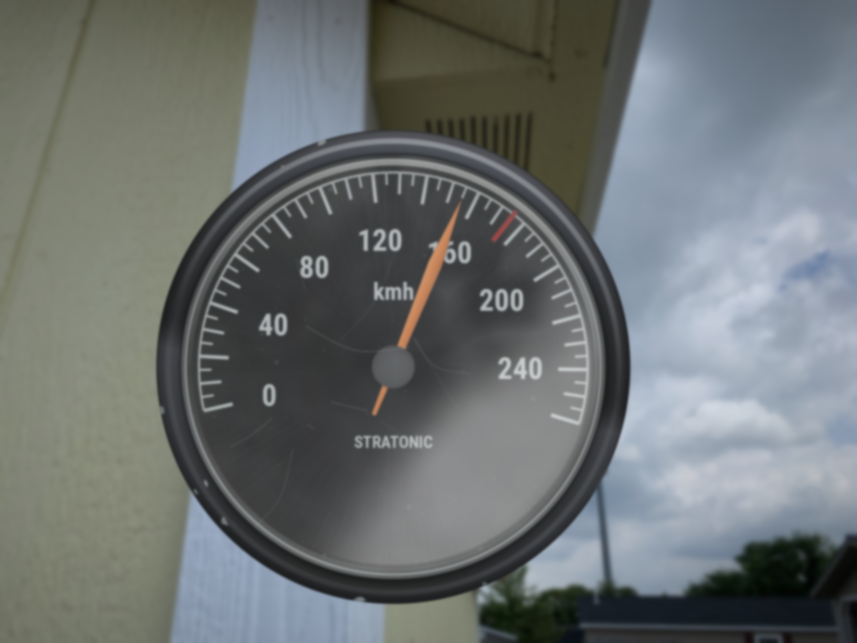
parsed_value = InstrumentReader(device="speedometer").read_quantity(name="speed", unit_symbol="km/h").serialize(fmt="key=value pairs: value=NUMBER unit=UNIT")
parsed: value=155 unit=km/h
